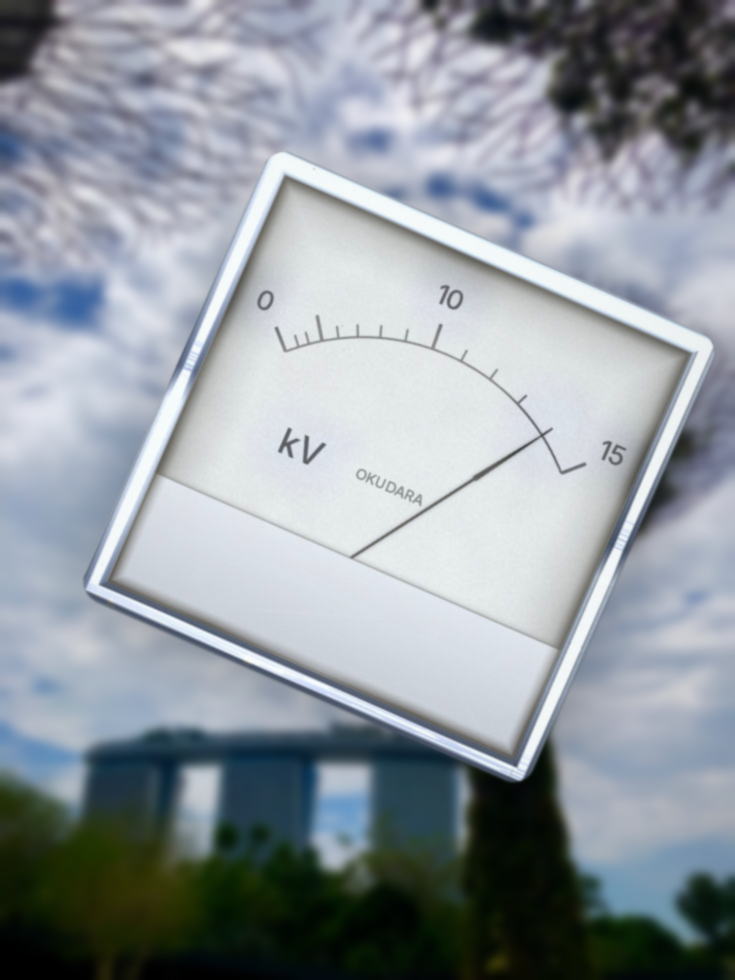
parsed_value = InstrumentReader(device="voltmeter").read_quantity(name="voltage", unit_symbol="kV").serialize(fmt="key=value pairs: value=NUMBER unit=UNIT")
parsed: value=14 unit=kV
